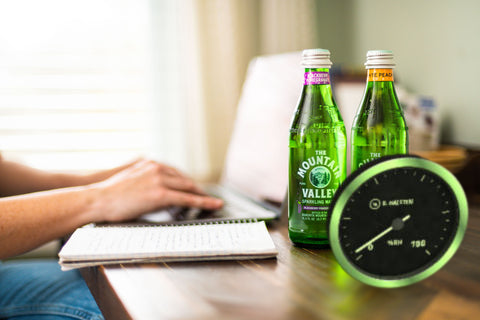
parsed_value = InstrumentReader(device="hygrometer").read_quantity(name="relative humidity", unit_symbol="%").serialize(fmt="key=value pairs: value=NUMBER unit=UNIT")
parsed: value=4 unit=%
